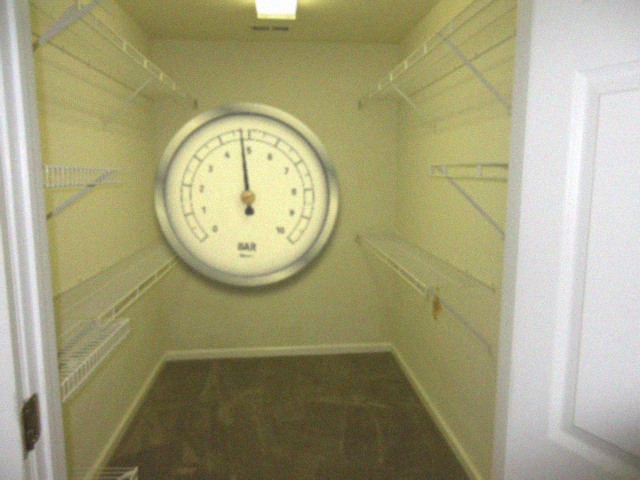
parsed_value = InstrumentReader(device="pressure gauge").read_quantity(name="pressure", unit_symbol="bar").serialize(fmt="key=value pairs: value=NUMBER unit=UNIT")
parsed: value=4.75 unit=bar
